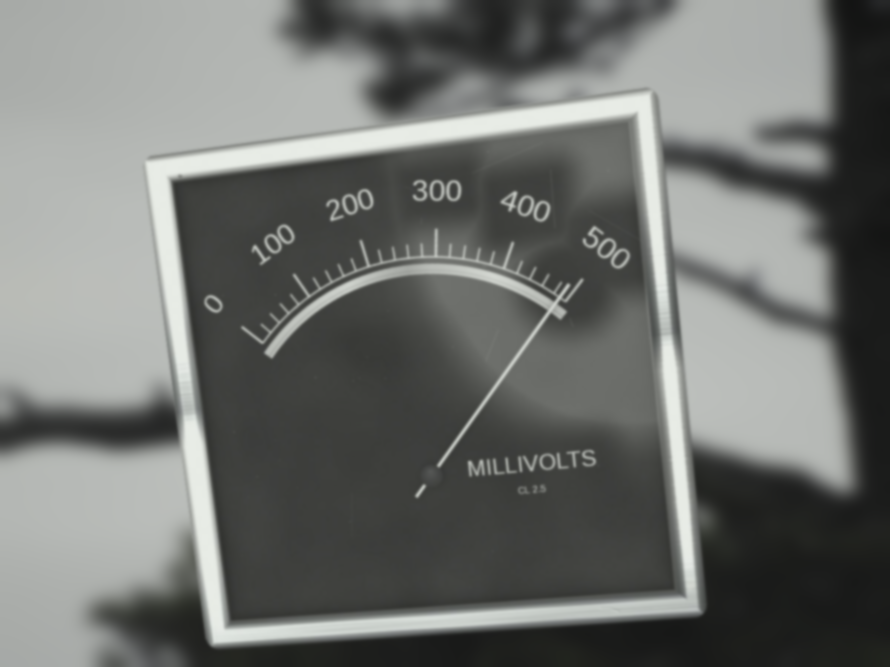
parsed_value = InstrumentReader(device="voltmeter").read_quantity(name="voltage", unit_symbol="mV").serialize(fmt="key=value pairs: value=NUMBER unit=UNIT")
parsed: value=490 unit=mV
